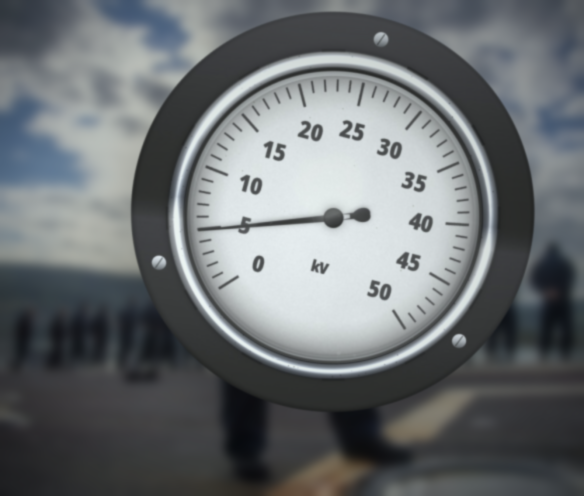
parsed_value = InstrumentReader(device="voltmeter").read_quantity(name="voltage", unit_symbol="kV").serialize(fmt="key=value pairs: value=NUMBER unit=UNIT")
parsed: value=5 unit=kV
